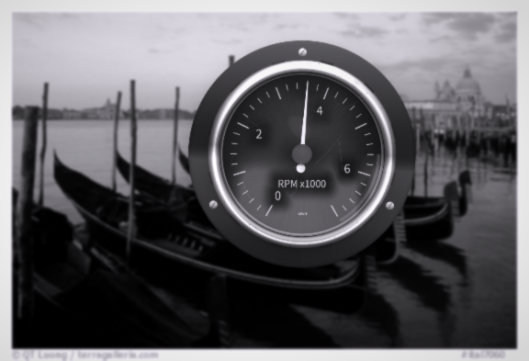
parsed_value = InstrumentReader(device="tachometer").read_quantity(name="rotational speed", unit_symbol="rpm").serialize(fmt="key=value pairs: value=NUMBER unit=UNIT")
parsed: value=3600 unit=rpm
